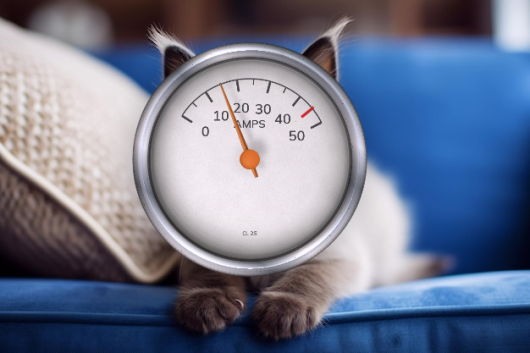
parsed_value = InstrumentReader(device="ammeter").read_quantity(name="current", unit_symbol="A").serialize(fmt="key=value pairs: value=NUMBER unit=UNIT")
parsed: value=15 unit=A
